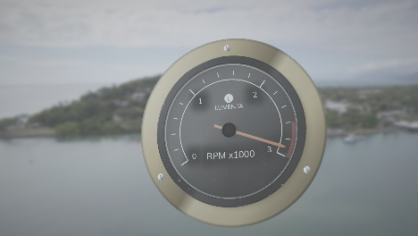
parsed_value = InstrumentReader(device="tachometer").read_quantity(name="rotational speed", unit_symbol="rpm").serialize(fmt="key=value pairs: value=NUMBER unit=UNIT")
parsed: value=2900 unit=rpm
